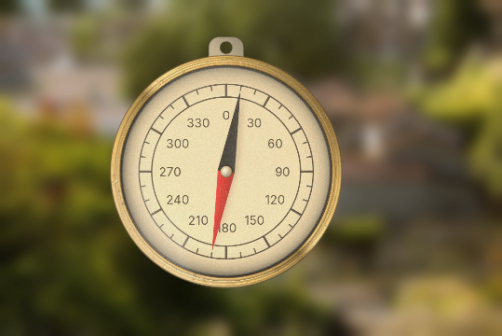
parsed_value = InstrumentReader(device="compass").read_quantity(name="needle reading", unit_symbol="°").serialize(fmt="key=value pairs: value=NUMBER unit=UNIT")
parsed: value=190 unit=°
